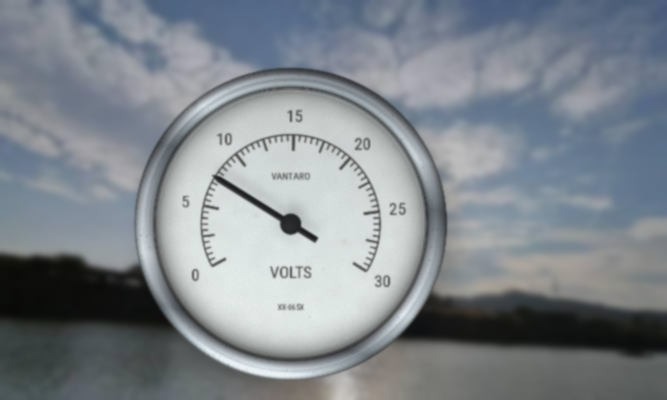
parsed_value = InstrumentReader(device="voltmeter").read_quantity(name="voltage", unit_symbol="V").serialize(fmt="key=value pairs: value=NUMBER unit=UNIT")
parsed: value=7.5 unit=V
